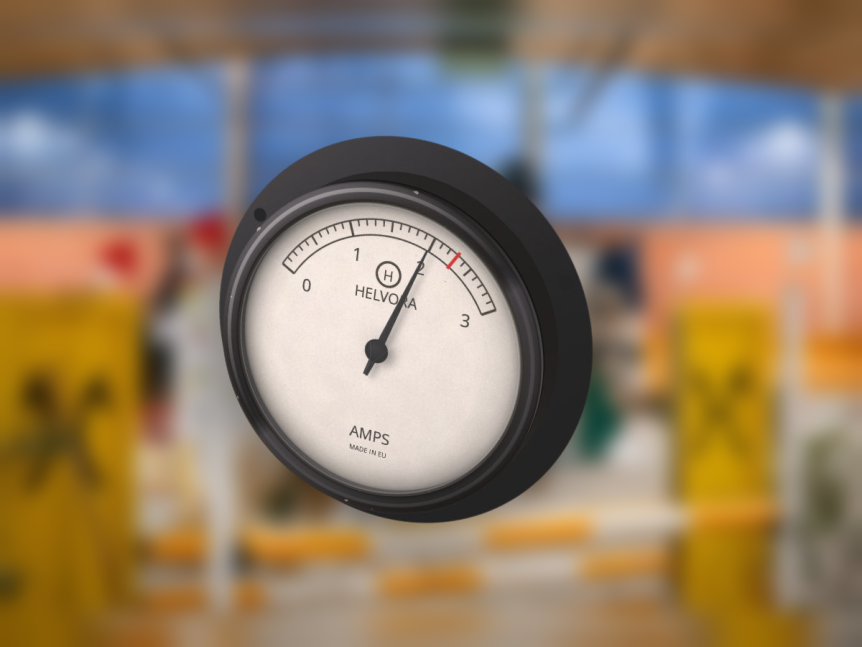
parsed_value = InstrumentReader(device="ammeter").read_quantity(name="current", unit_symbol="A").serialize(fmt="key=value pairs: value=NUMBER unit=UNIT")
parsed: value=2 unit=A
